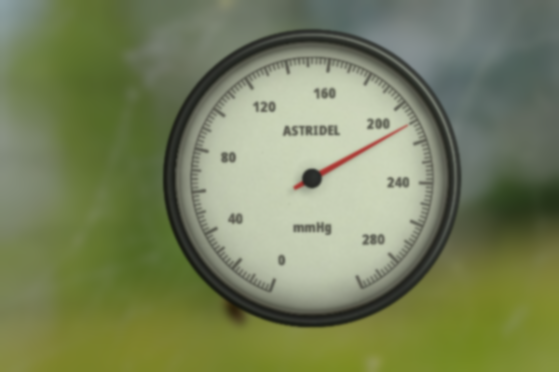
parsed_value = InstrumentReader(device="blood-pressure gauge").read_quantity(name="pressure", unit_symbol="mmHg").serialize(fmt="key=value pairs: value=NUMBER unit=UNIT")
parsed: value=210 unit=mmHg
